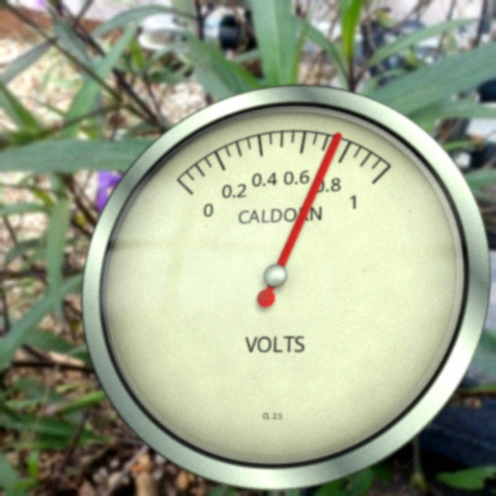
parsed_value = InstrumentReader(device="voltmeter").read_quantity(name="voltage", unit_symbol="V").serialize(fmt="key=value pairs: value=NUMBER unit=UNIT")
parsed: value=0.75 unit=V
